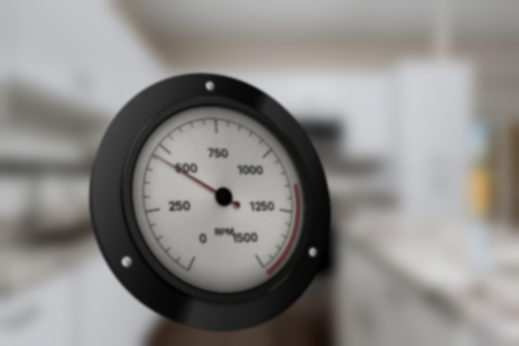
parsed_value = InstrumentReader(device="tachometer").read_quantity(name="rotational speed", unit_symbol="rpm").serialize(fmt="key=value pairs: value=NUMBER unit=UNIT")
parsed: value=450 unit=rpm
